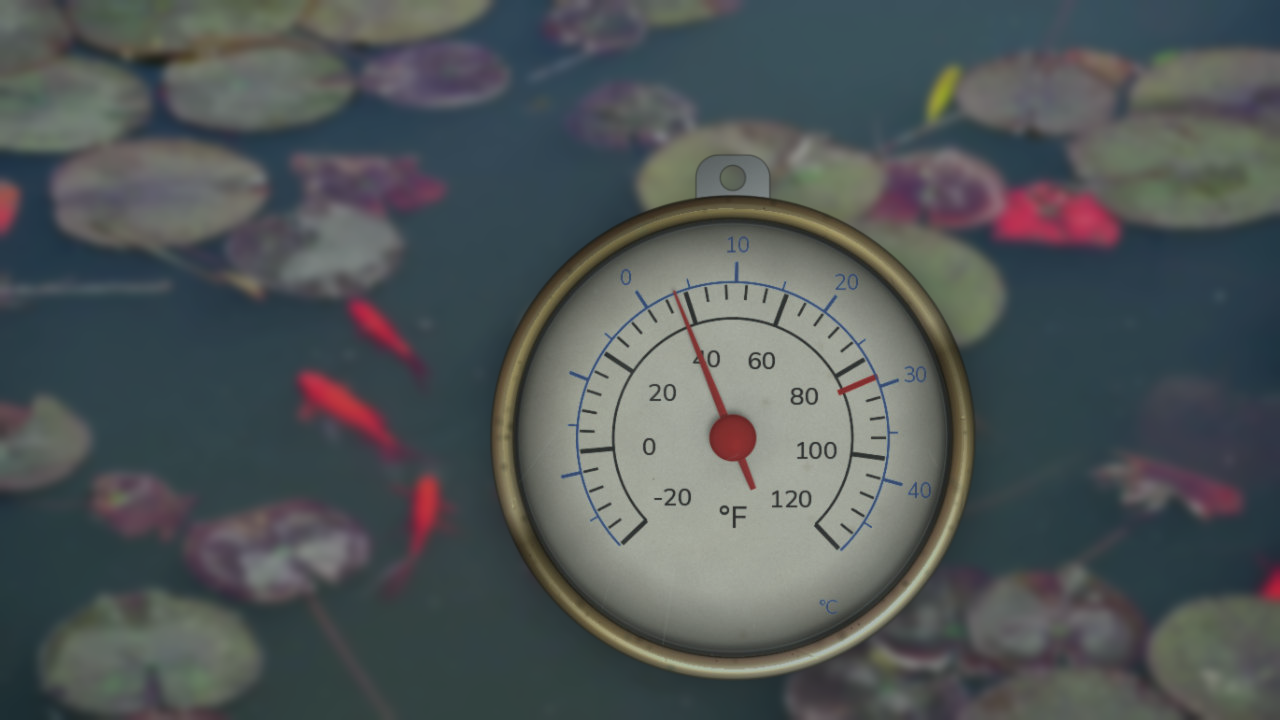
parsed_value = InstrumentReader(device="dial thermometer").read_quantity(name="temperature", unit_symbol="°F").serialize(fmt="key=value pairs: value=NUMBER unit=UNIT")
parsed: value=38 unit=°F
